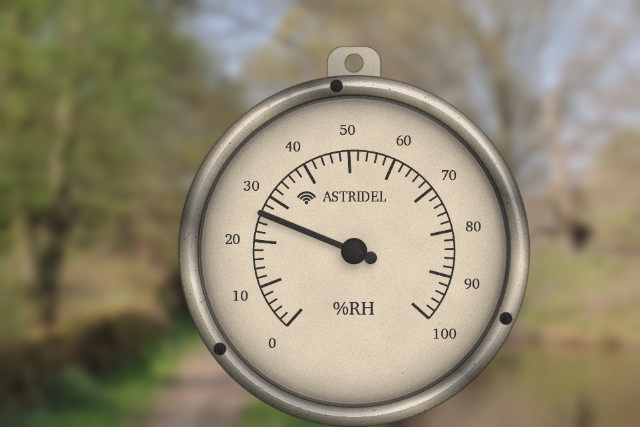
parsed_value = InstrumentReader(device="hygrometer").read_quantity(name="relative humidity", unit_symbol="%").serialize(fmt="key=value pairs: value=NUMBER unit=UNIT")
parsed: value=26 unit=%
